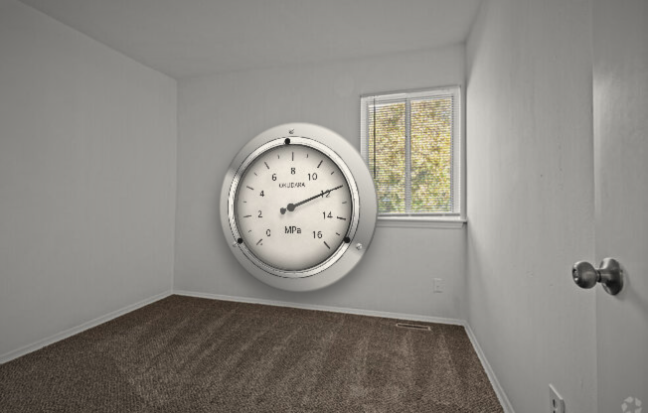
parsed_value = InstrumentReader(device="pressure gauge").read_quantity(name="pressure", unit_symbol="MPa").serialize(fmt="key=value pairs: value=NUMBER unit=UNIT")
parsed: value=12 unit=MPa
